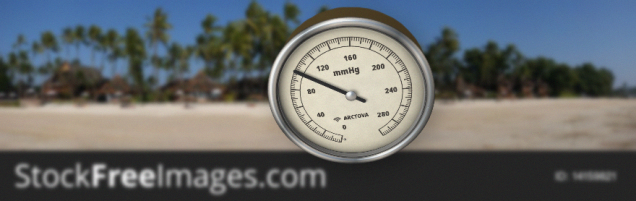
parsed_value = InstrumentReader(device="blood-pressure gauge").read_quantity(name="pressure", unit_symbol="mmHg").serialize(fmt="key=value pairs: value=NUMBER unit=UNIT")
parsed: value=100 unit=mmHg
